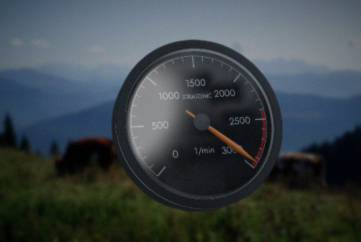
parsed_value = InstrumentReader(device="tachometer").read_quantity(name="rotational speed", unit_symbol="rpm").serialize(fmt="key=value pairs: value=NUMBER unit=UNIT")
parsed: value=2950 unit=rpm
